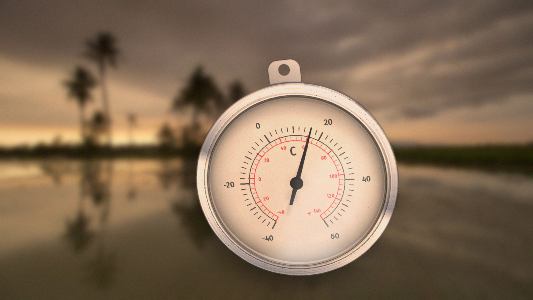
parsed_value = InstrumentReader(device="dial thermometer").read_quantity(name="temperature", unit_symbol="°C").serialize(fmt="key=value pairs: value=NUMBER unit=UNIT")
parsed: value=16 unit=°C
